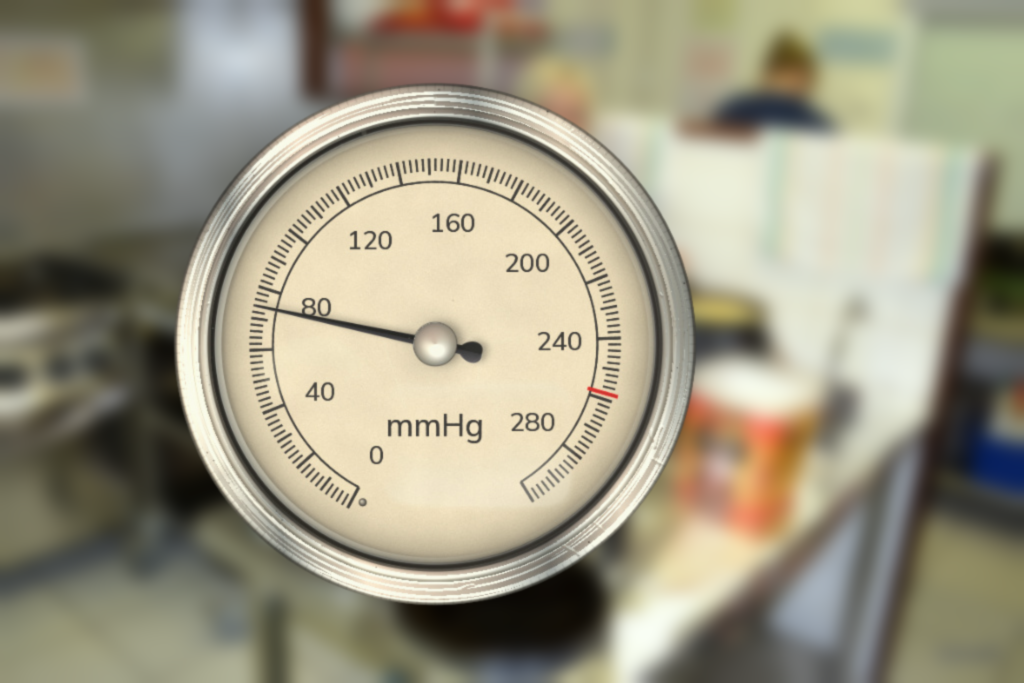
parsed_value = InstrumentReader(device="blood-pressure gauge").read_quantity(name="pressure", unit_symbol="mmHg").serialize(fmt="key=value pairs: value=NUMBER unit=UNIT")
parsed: value=74 unit=mmHg
